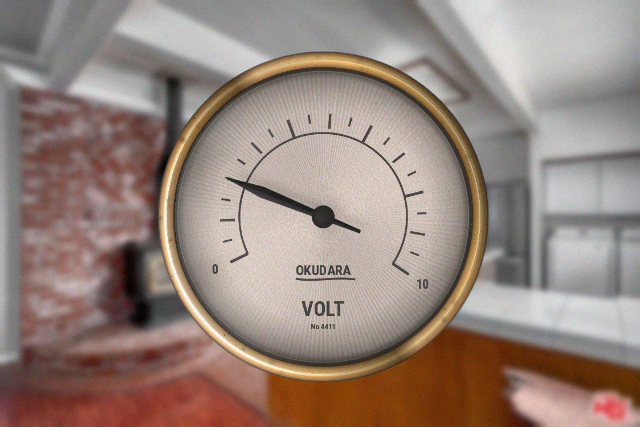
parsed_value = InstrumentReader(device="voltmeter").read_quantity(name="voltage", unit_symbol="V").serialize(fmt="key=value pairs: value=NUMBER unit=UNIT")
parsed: value=2 unit=V
